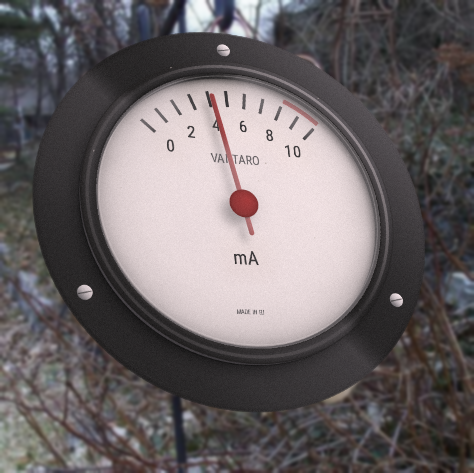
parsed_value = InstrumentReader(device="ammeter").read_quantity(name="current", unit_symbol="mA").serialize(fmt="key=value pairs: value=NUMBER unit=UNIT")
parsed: value=4 unit=mA
